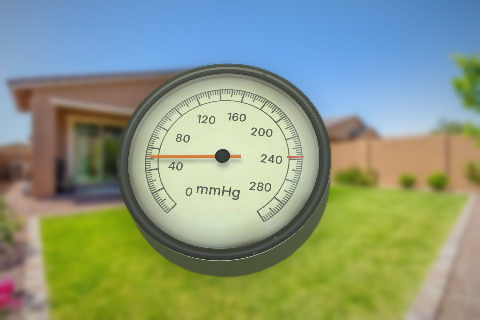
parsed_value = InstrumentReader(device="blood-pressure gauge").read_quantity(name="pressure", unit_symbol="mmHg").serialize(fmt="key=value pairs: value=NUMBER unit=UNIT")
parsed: value=50 unit=mmHg
